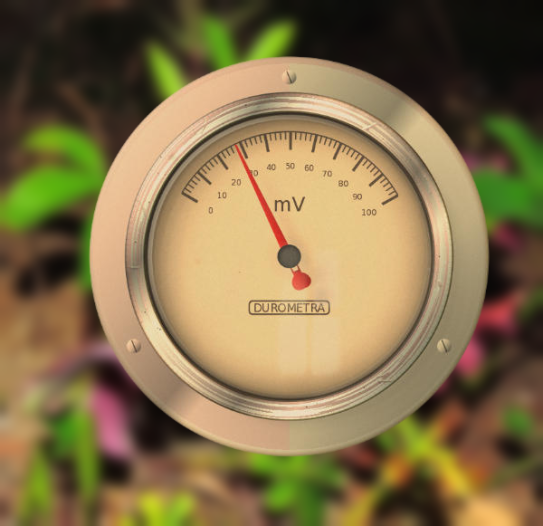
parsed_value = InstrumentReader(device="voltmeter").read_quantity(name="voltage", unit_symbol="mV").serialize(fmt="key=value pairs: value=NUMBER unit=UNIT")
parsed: value=28 unit=mV
